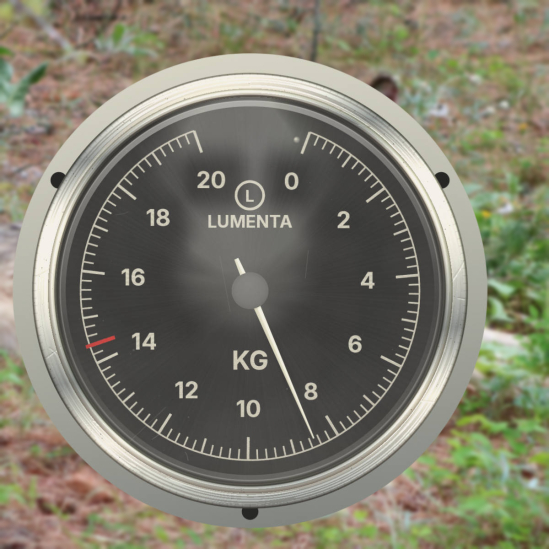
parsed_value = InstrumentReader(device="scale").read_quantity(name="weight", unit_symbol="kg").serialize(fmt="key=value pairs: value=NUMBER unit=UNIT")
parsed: value=8.5 unit=kg
